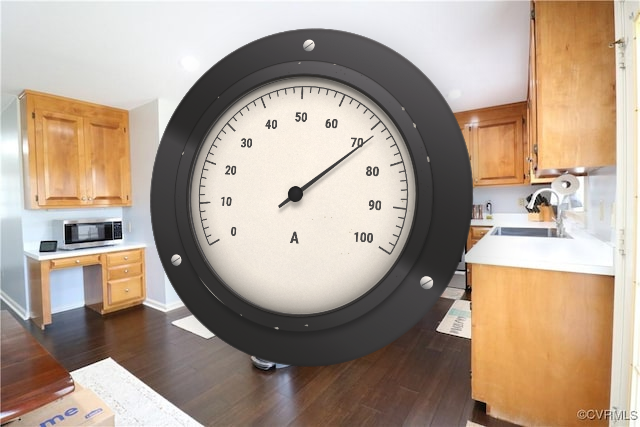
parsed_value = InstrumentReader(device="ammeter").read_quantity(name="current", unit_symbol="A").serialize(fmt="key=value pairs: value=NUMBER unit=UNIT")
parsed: value=72 unit=A
